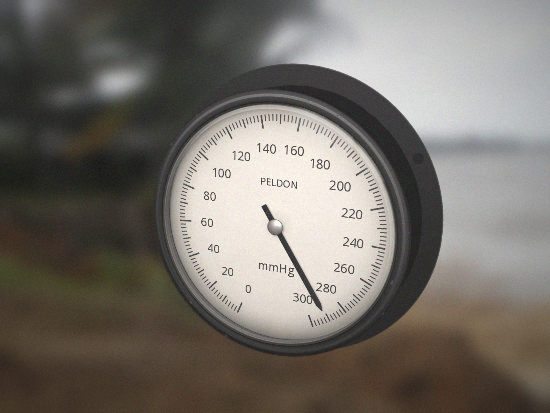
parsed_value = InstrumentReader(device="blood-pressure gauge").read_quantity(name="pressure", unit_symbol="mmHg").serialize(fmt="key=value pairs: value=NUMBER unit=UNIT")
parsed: value=290 unit=mmHg
